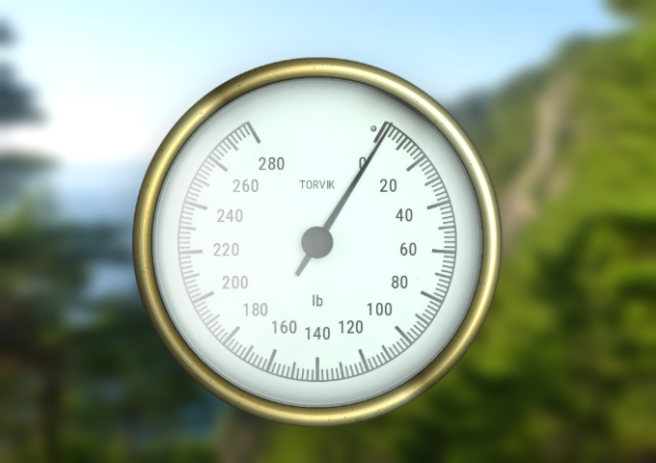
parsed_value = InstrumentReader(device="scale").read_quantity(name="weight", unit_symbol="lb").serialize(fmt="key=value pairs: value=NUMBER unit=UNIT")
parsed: value=2 unit=lb
